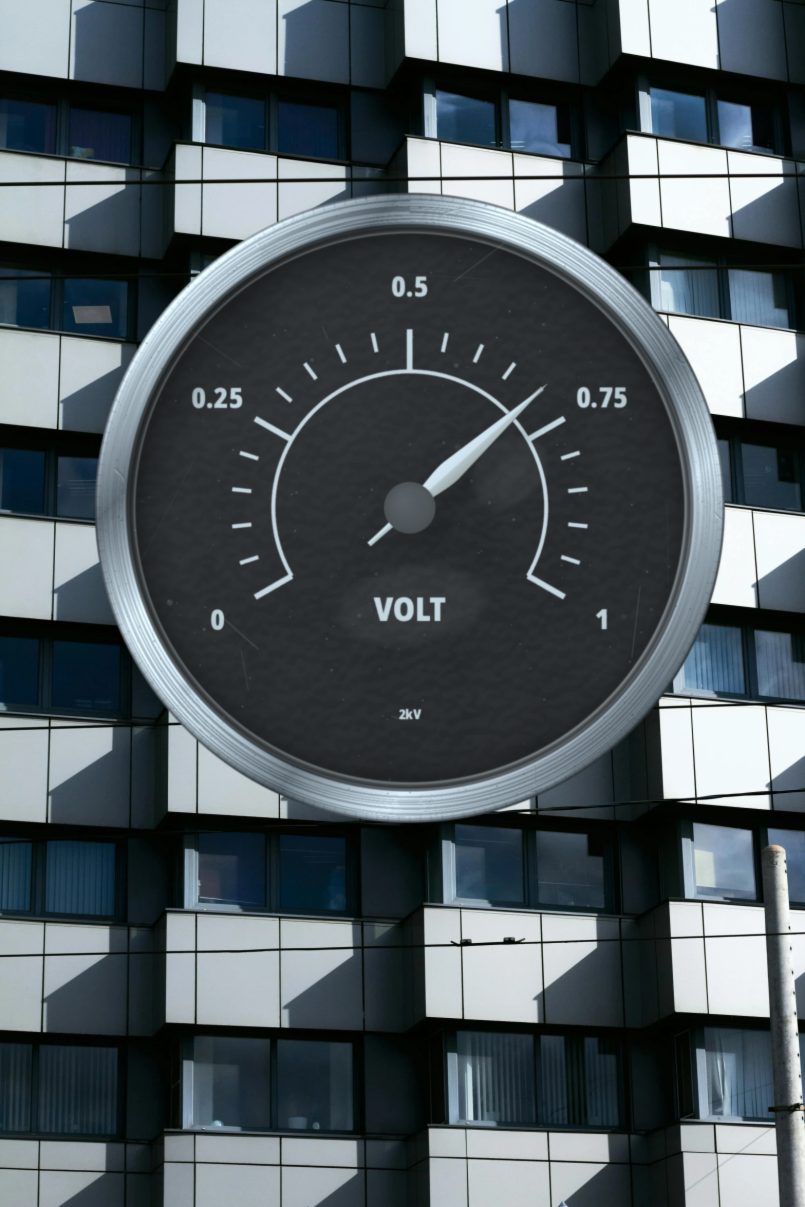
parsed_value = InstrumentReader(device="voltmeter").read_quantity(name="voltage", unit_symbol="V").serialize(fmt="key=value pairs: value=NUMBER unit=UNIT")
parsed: value=0.7 unit=V
